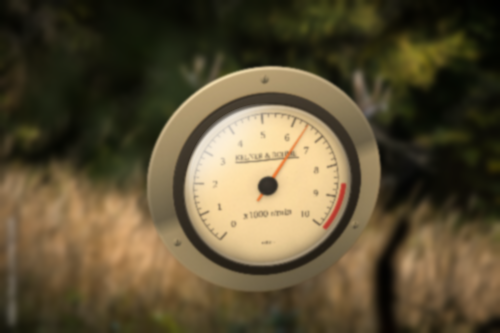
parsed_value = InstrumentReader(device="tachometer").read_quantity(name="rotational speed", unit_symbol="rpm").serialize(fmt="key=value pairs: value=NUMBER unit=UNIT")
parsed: value=6400 unit=rpm
